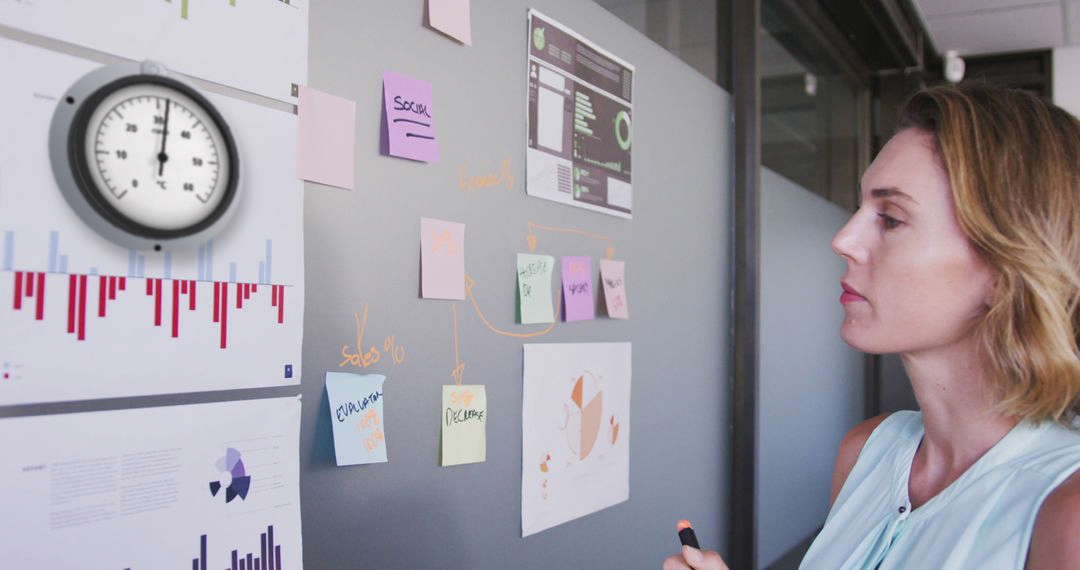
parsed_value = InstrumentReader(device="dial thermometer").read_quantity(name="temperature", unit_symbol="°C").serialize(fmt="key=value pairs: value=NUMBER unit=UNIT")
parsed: value=32 unit=°C
